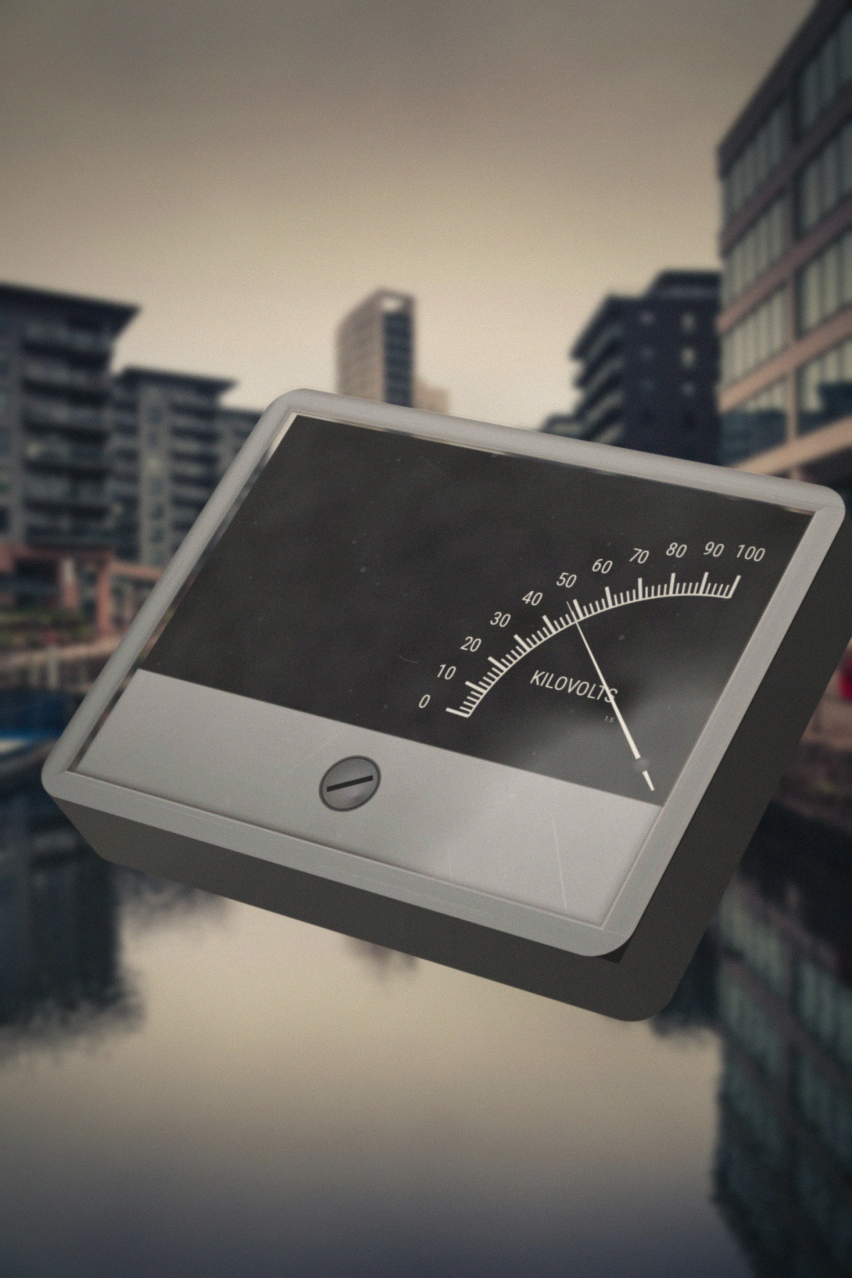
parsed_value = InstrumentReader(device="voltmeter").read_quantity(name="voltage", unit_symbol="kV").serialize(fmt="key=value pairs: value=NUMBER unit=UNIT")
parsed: value=48 unit=kV
